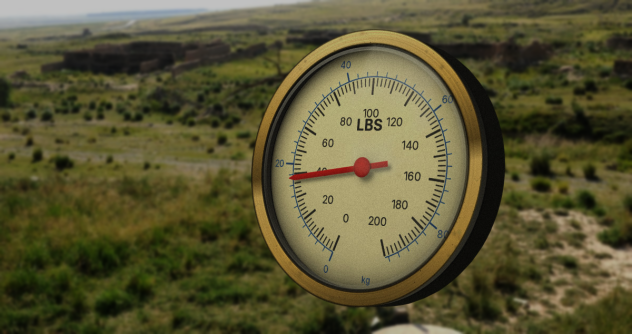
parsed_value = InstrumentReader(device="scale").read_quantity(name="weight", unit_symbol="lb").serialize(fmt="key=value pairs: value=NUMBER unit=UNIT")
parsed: value=38 unit=lb
